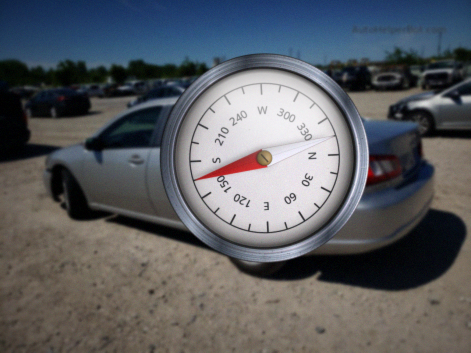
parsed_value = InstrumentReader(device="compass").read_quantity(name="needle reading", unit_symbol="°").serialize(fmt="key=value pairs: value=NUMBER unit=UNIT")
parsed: value=165 unit=°
